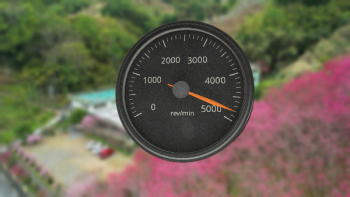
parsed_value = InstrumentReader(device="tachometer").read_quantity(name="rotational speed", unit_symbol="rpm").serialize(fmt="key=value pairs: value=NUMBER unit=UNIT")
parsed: value=4800 unit=rpm
